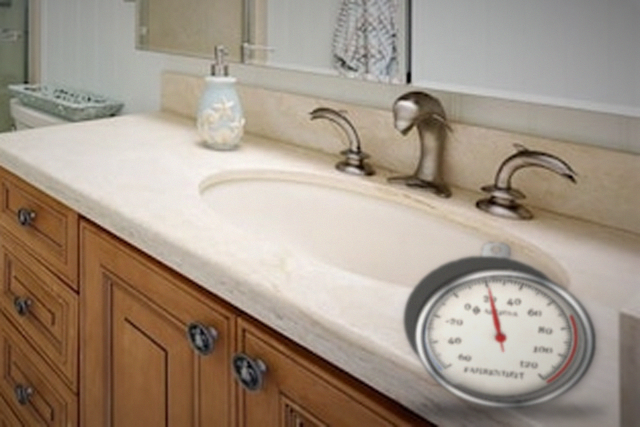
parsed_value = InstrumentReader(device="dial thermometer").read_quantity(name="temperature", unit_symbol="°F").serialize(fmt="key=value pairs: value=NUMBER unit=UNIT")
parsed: value=20 unit=°F
